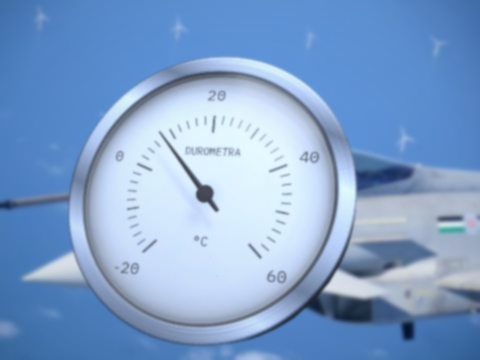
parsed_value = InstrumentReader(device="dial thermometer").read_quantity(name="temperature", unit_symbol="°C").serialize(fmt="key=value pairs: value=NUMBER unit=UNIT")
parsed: value=8 unit=°C
